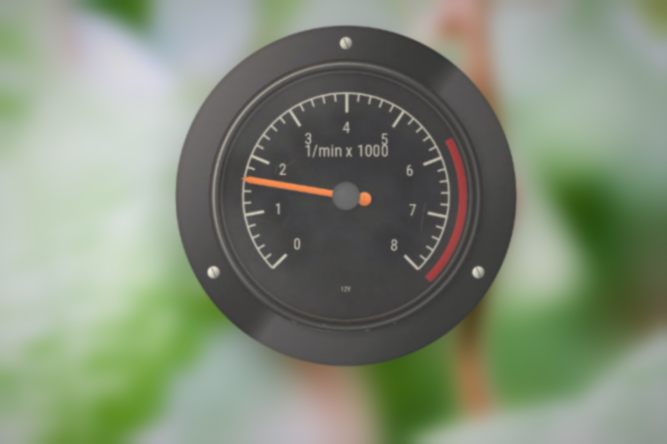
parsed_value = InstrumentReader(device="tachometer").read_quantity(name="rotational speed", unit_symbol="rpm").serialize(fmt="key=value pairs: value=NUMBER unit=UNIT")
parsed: value=1600 unit=rpm
